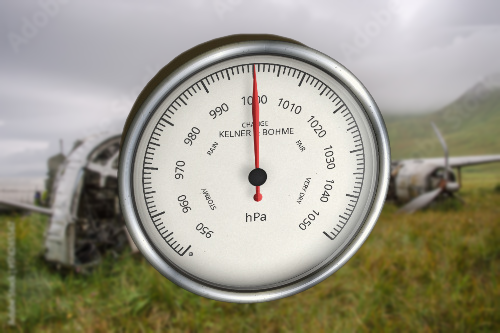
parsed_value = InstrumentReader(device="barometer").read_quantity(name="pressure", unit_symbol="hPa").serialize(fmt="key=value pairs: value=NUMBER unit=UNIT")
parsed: value=1000 unit=hPa
